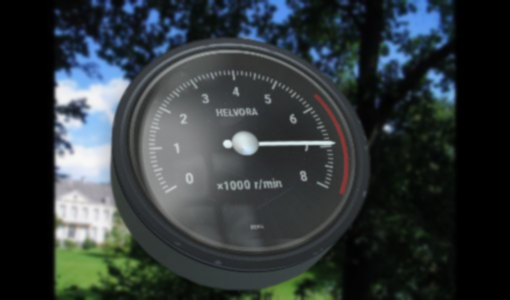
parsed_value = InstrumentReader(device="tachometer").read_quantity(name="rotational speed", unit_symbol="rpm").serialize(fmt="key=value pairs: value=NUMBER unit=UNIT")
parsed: value=7000 unit=rpm
